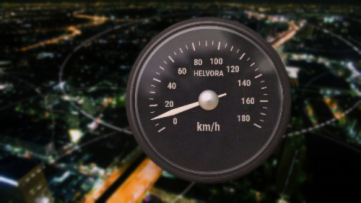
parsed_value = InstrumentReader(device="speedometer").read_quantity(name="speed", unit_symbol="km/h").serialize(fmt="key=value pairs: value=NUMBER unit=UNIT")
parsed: value=10 unit=km/h
